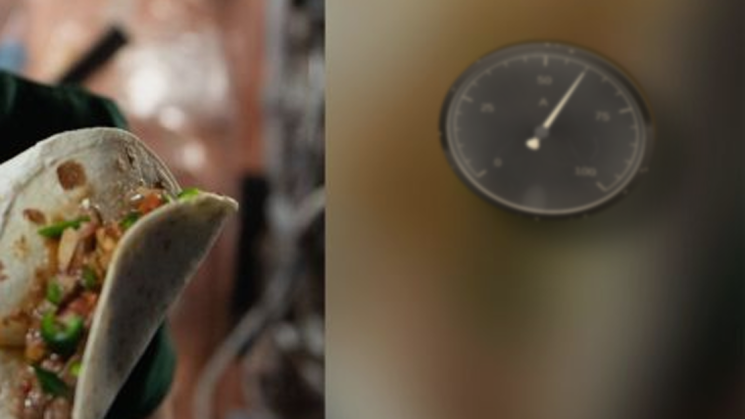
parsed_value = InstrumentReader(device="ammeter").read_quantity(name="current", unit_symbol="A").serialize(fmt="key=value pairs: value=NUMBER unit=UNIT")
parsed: value=60 unit=A
